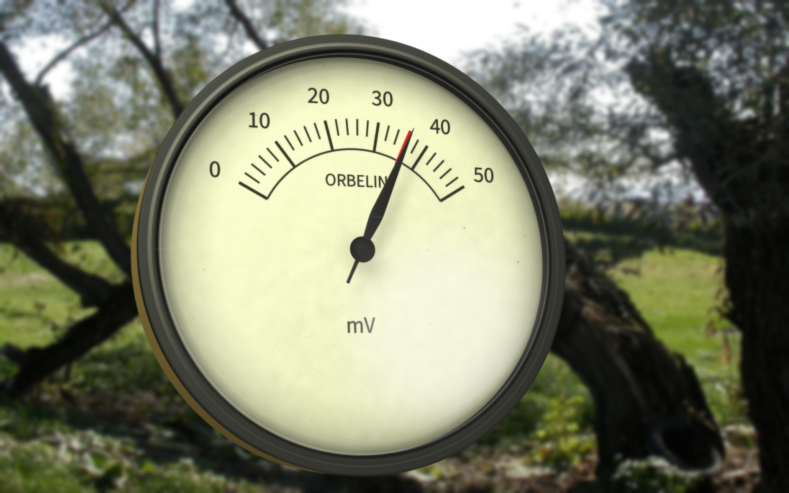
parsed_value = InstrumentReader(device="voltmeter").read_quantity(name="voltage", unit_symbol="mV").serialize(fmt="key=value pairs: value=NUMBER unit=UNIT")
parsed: value=36 unit=mV
